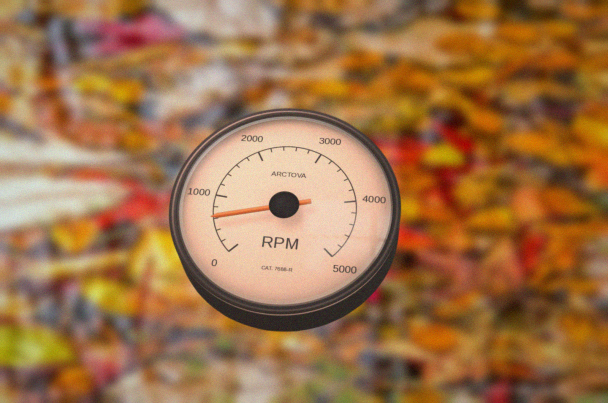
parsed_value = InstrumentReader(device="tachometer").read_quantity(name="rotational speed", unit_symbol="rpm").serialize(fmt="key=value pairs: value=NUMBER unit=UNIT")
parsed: value=600 unit=rpm
